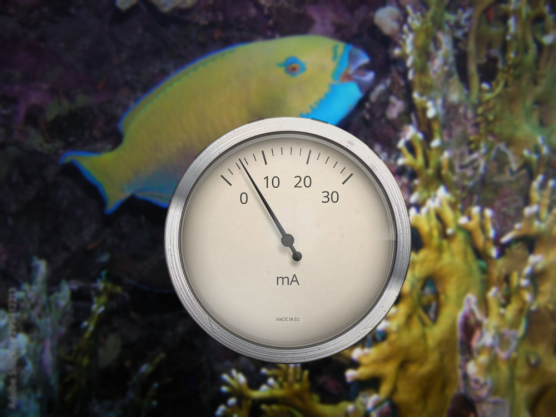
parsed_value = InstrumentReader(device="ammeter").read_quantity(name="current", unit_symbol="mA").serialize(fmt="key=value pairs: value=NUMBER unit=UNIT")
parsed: value=5 unit=mA
